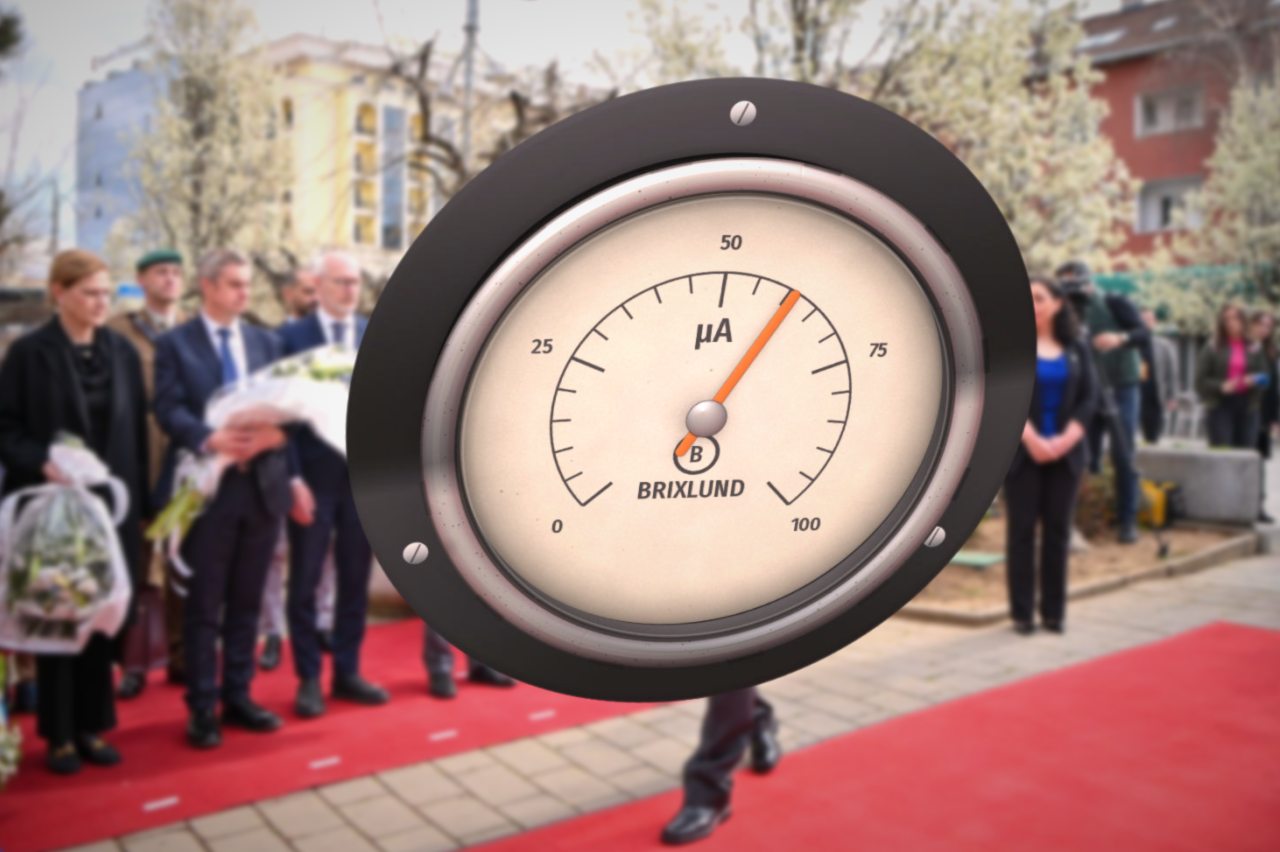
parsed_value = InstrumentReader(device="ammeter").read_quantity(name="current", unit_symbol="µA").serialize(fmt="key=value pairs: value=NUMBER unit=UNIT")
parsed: value=60 unit=µA
